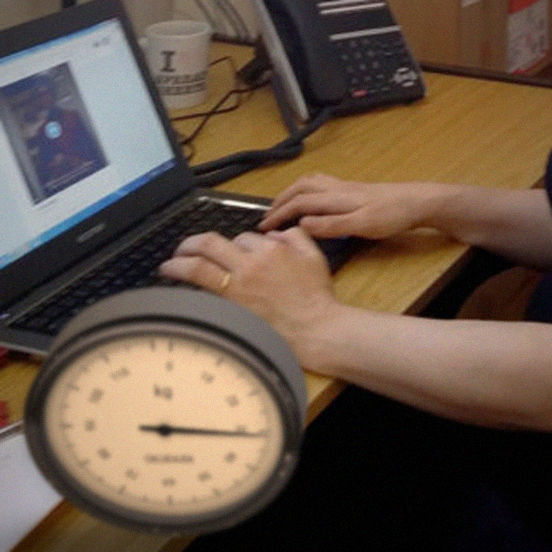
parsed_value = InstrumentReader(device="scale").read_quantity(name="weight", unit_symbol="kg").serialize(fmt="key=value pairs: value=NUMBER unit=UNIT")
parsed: value=30 unit=kg
